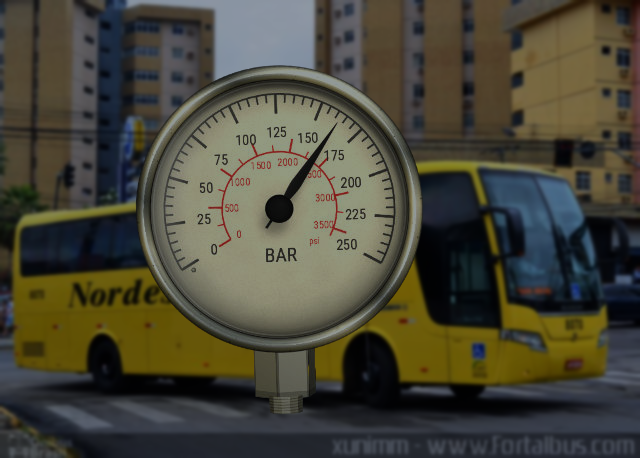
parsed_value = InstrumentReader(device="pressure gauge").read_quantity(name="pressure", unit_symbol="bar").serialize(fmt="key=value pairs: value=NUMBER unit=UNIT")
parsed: value=162.5 unit=bar
